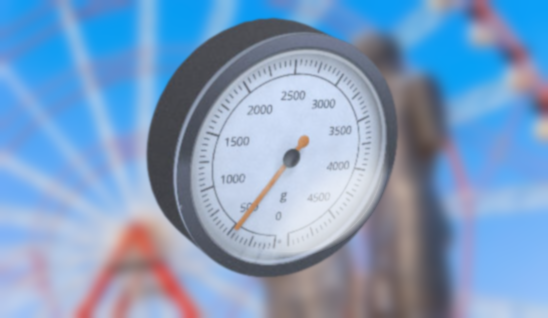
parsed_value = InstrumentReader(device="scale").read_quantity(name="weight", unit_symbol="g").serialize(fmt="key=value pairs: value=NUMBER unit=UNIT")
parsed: value=500 unit=g
